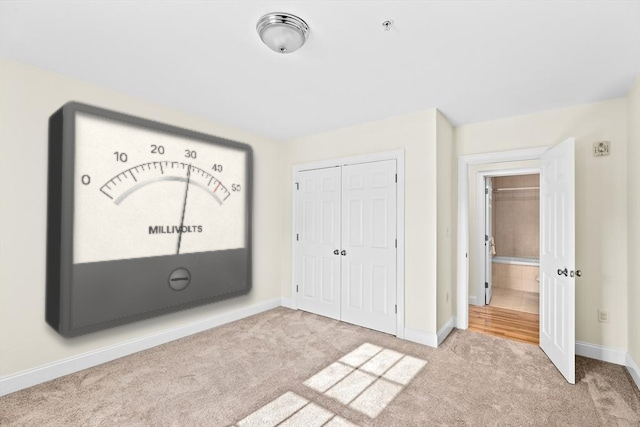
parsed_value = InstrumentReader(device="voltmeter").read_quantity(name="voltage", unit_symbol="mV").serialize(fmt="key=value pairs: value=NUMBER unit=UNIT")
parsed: value=30 unit=mV
